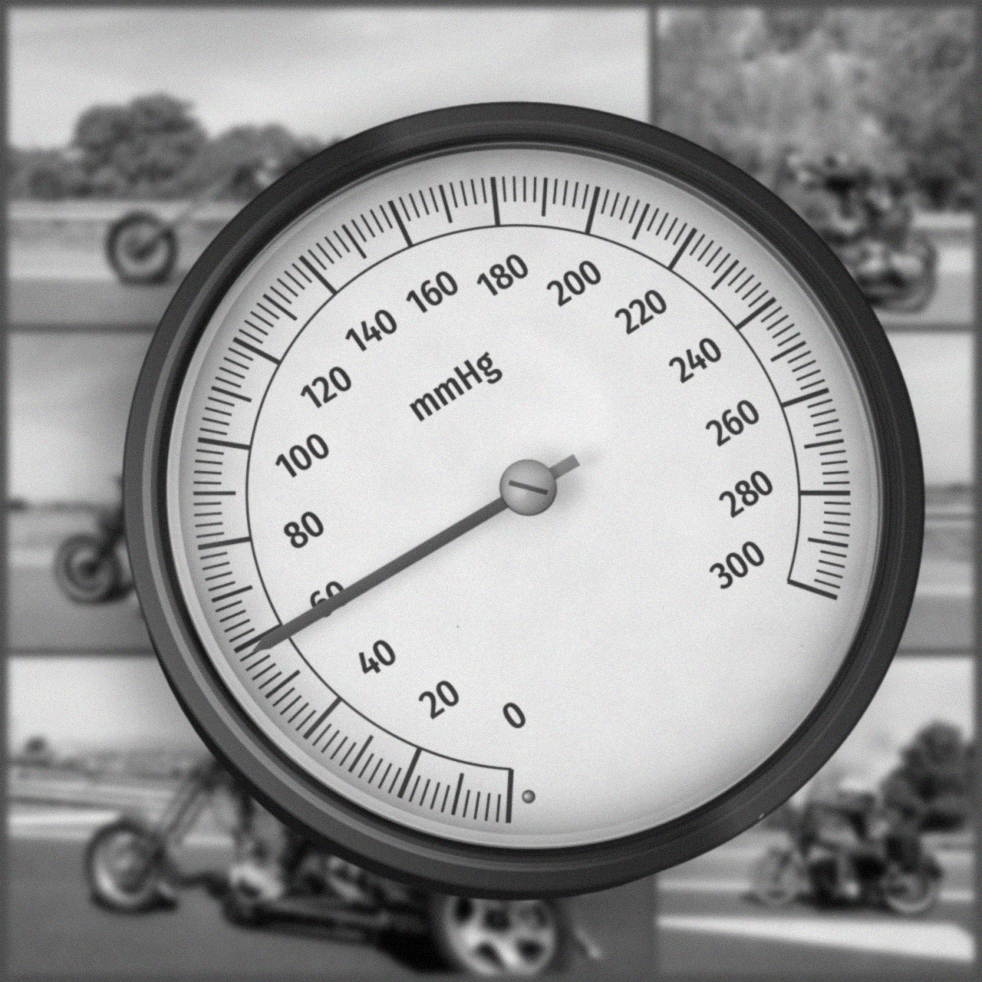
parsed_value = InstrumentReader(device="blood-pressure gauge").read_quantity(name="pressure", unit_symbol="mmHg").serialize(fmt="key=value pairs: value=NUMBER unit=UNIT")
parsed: value=58 unit=mmHg
